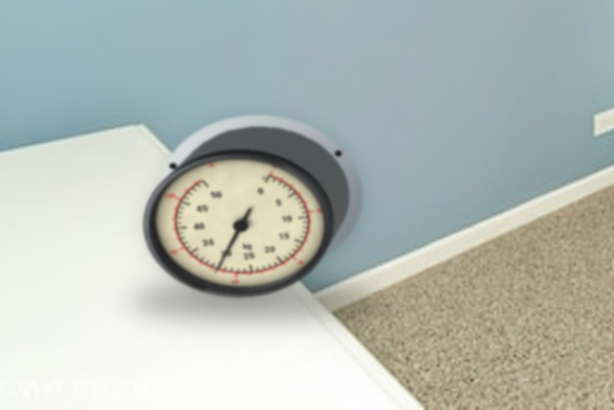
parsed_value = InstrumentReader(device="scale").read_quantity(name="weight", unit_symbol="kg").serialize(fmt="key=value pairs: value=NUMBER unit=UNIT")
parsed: value=30 unit=kg
